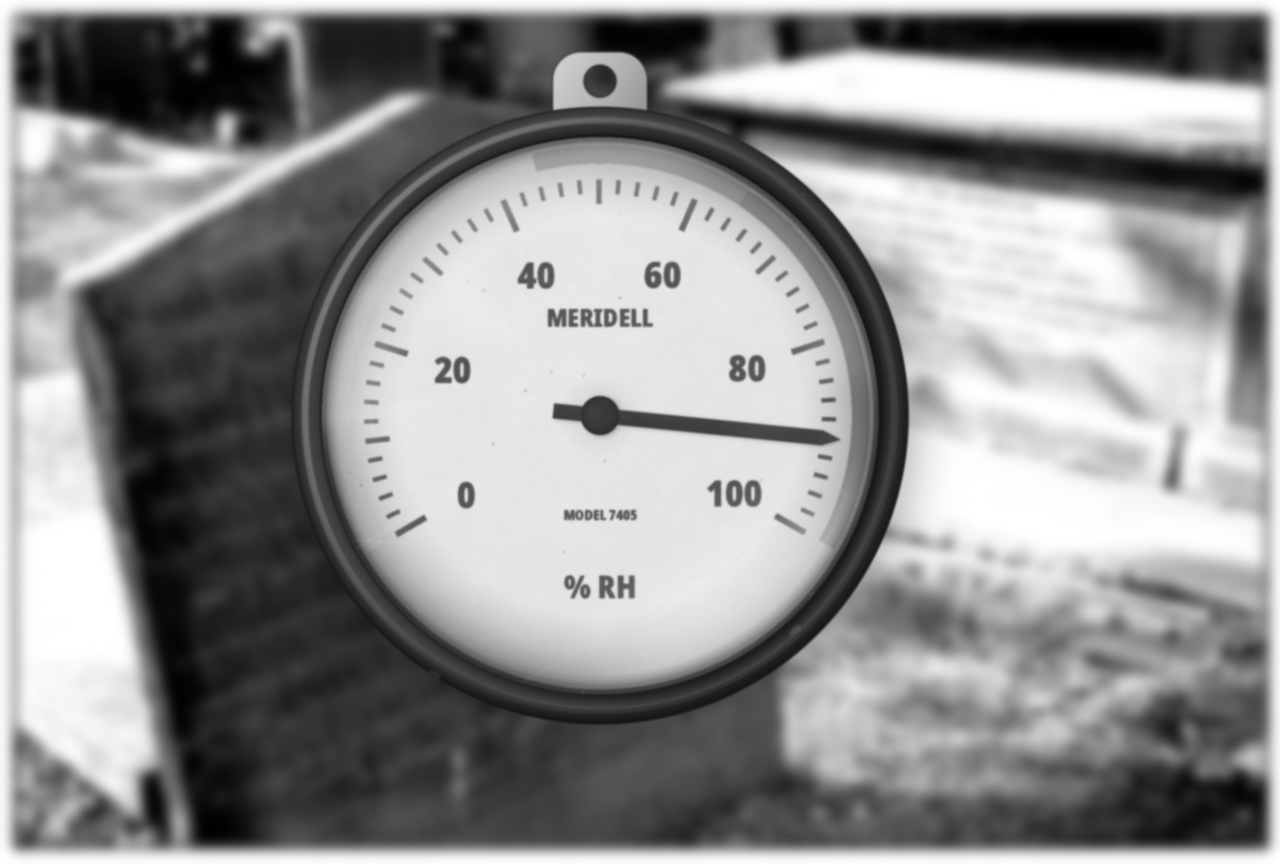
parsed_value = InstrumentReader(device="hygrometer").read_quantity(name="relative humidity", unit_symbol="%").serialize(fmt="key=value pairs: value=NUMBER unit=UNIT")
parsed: value=90 unit=%
